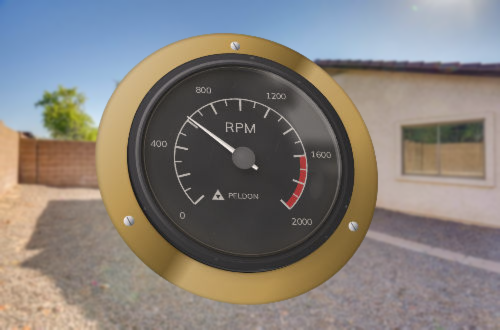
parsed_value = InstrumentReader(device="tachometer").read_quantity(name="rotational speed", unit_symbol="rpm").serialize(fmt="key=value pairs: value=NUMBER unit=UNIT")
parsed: value=600 unit=rpm
